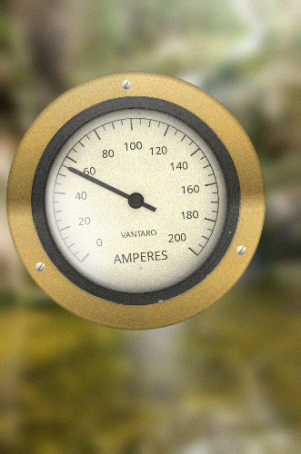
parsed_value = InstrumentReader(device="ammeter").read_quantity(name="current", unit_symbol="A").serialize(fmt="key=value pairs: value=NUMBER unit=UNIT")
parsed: value=55 unit=A
